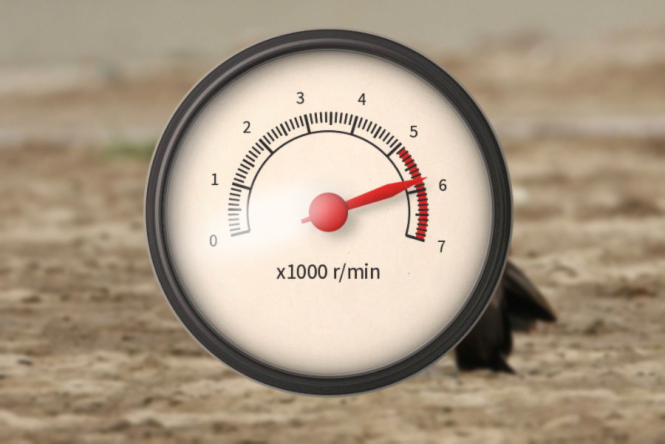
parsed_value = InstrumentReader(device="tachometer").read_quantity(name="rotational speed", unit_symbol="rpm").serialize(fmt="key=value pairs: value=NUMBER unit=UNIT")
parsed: value=5800 unit=rpm
